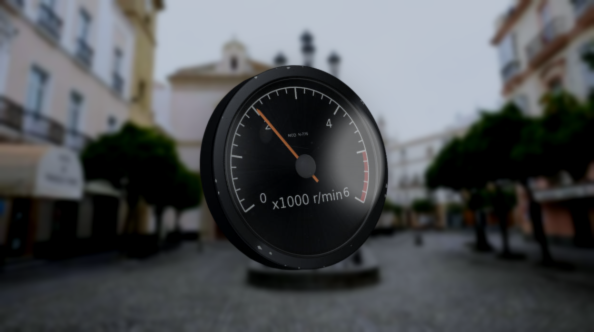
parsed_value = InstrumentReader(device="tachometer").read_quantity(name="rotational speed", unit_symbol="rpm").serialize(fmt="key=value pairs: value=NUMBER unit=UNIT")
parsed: value=2000 unit=rpm
